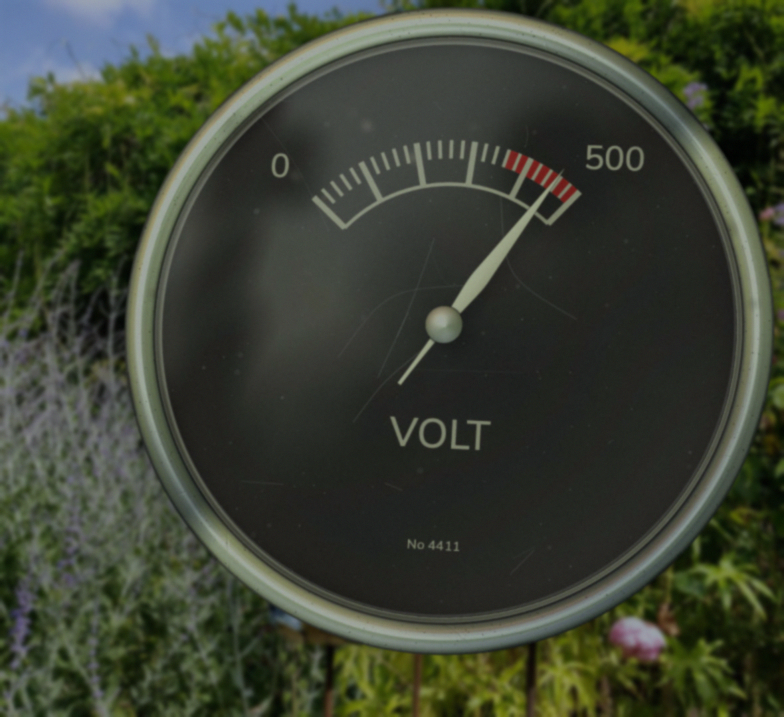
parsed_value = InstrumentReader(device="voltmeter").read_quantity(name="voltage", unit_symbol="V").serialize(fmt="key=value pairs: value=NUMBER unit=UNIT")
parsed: value=460 unit=V
